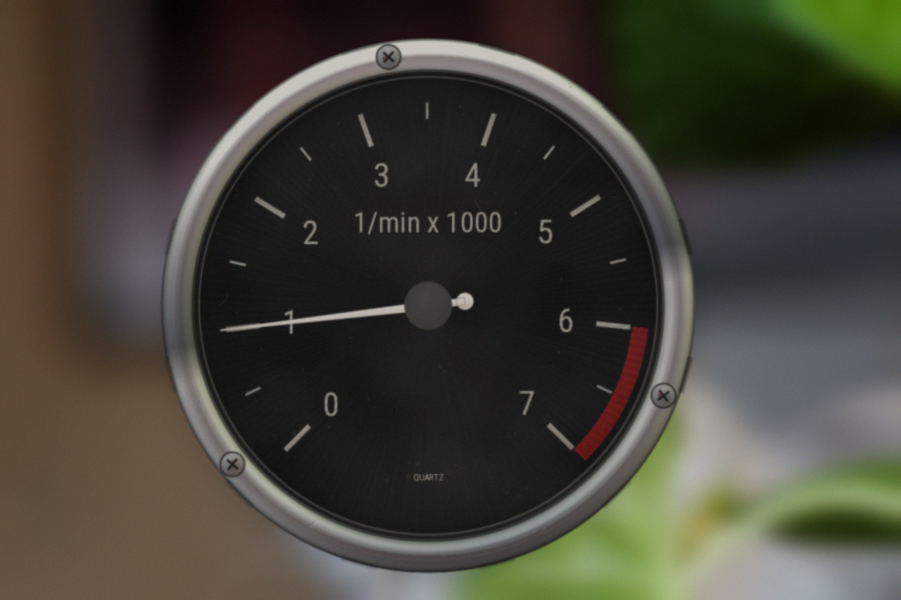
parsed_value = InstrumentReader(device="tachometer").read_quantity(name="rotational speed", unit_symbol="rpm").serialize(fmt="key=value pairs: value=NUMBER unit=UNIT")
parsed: value=1000 unit=rpm
